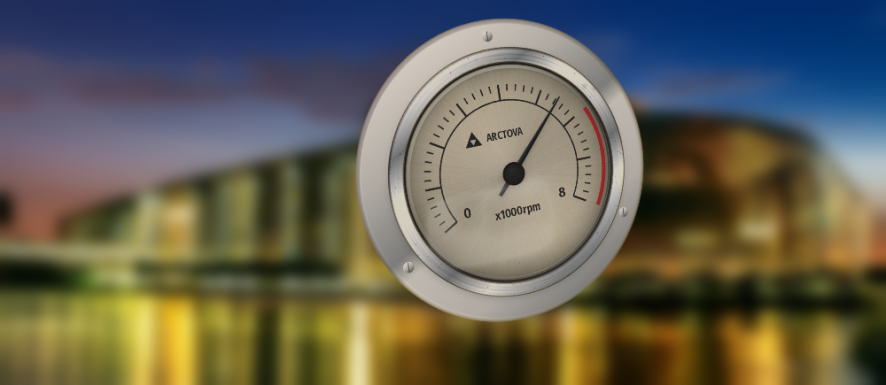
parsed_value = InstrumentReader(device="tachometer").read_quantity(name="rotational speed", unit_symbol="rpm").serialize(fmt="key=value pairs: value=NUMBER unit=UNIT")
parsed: value=5400 unit=rpm
